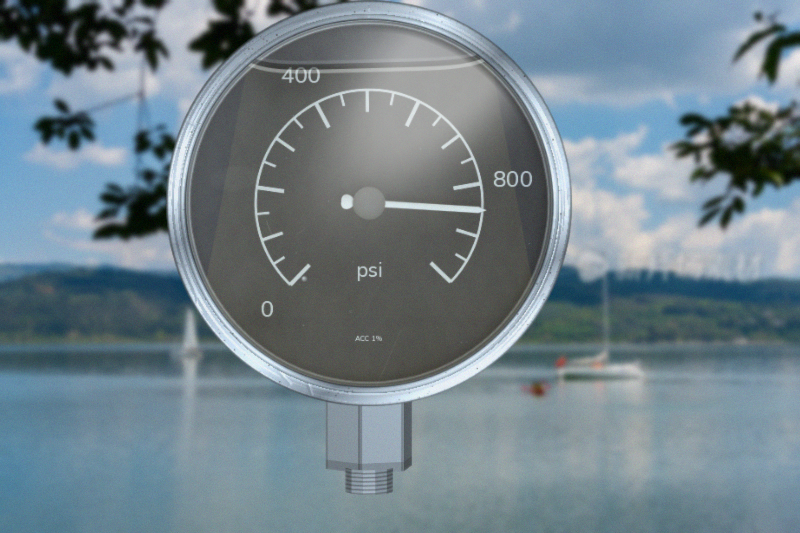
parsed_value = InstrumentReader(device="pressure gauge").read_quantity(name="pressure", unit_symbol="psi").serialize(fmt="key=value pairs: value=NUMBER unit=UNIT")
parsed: value=850 unit=psi
